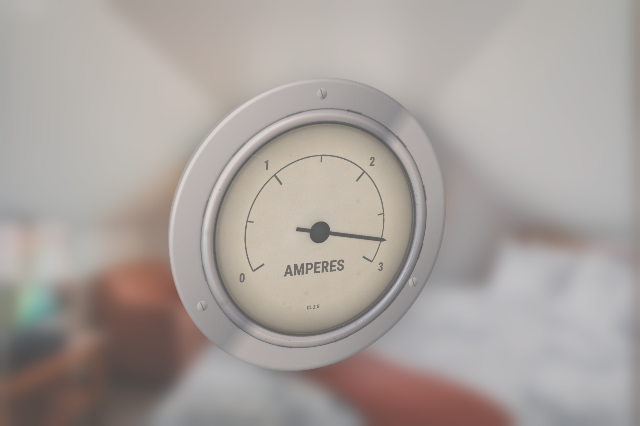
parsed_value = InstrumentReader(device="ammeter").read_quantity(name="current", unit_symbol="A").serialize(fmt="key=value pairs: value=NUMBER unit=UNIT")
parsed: value=2.75 unit=A
